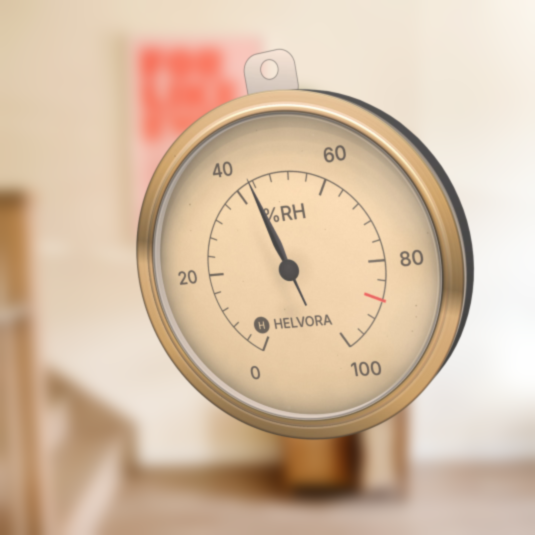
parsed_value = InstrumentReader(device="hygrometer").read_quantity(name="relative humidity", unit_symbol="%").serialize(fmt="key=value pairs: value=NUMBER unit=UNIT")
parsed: value=44 unit=%
